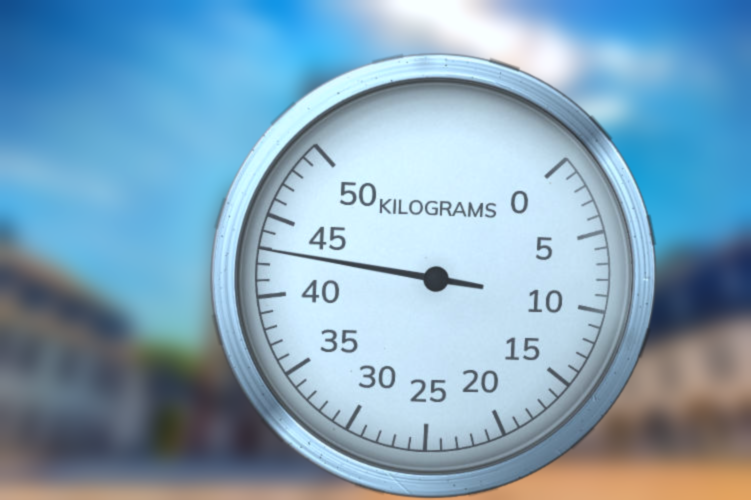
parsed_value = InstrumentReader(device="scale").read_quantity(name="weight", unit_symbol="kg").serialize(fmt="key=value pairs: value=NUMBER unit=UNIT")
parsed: value=43 unit=kg
